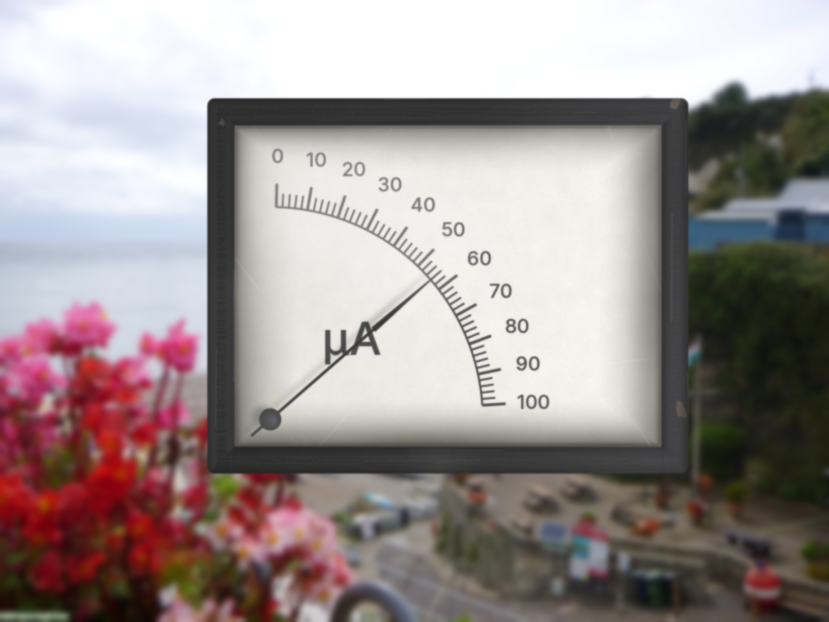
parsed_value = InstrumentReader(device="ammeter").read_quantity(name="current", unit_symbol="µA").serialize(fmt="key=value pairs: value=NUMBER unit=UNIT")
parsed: value=56 unit=µA
